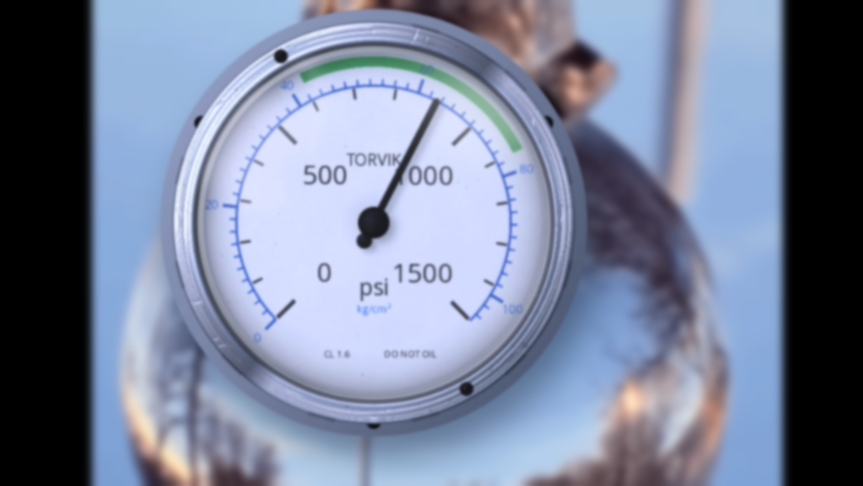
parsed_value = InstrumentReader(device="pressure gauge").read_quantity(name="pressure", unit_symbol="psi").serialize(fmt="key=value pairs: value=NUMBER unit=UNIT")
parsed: value=900 unit=psi
